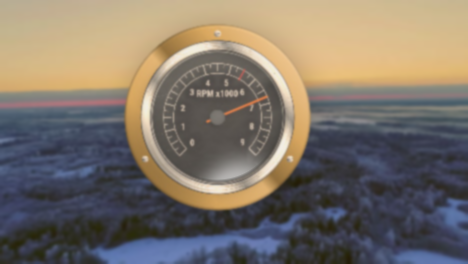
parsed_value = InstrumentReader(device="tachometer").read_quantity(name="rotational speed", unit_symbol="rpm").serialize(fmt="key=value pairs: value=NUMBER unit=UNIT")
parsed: value=6750 unit=rpm
